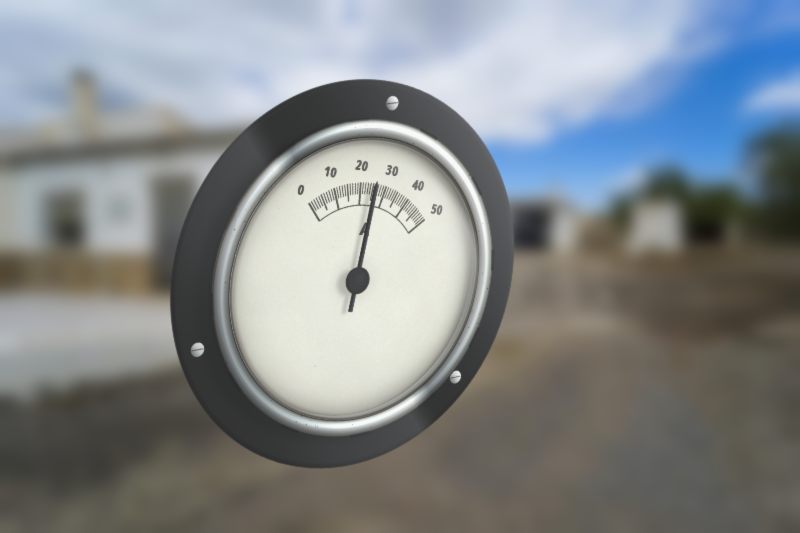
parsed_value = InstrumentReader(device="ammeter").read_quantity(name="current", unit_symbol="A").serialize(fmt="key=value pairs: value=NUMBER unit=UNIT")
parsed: value=25 unit=A
